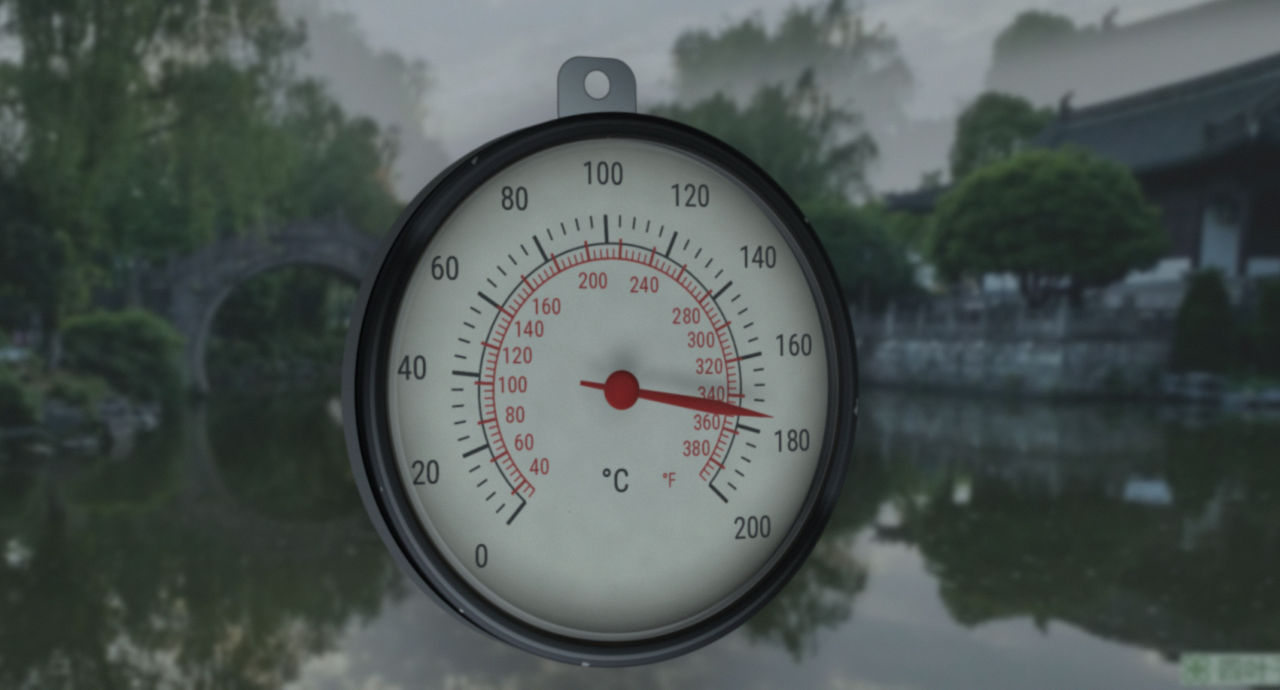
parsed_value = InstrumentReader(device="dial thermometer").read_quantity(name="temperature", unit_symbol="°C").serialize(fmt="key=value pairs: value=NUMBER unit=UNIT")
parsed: value=176 unit=°C
